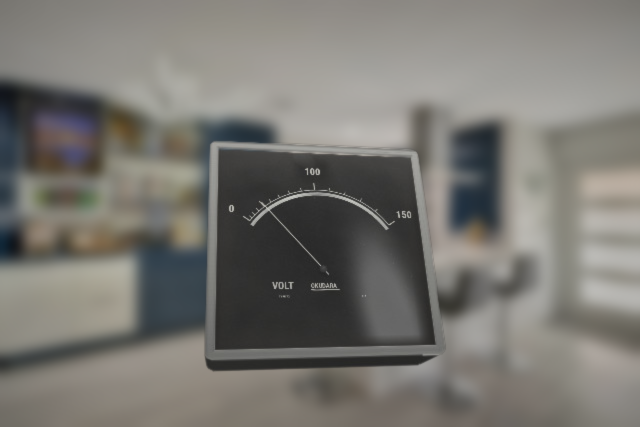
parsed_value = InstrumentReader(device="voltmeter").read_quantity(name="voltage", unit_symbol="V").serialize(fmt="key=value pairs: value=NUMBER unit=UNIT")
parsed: value=50 unit=V
